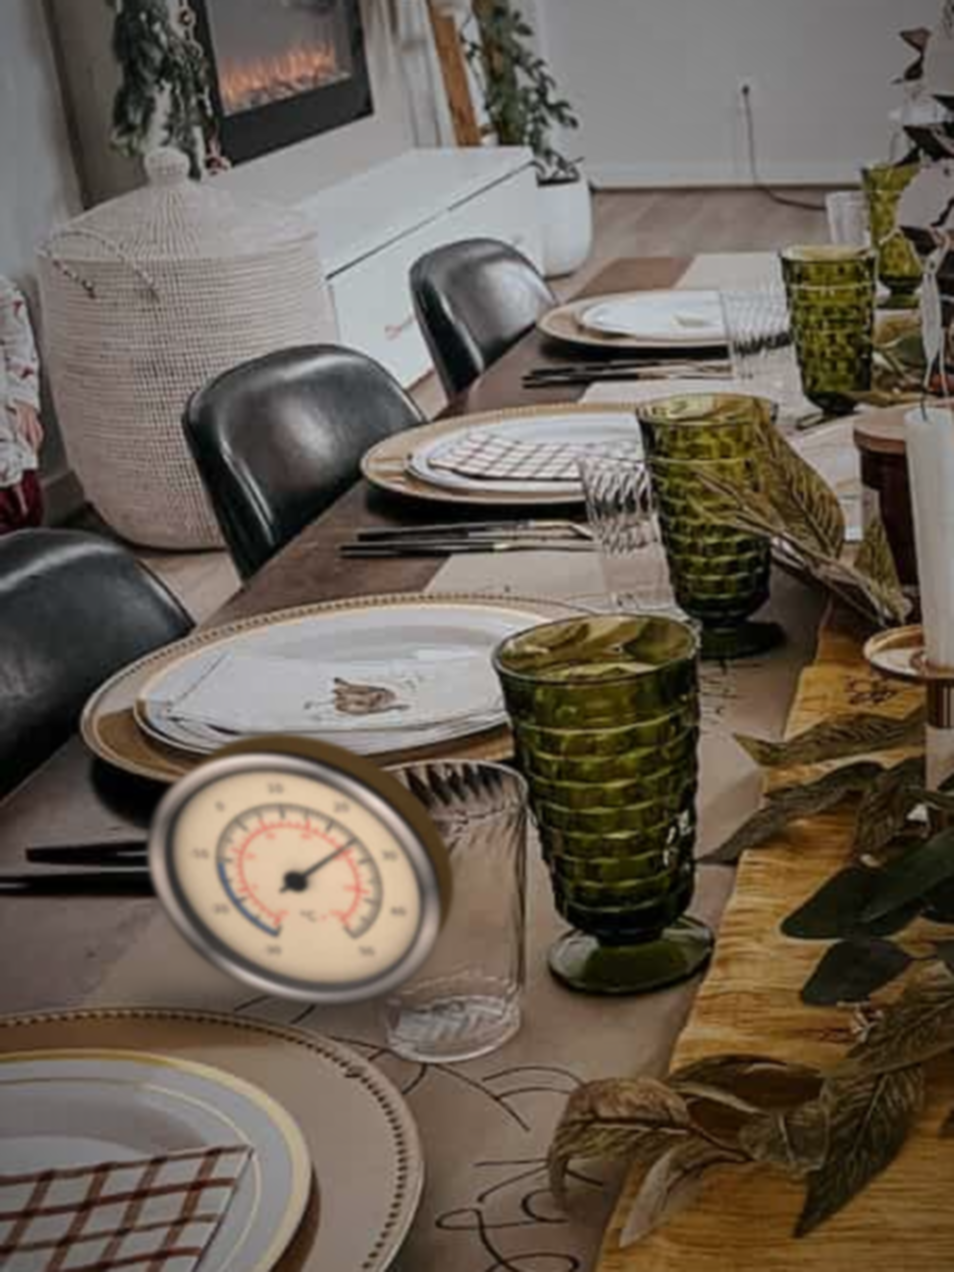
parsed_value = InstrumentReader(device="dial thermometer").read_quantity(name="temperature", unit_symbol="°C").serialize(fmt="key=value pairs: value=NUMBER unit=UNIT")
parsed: value=25 unit=°C
